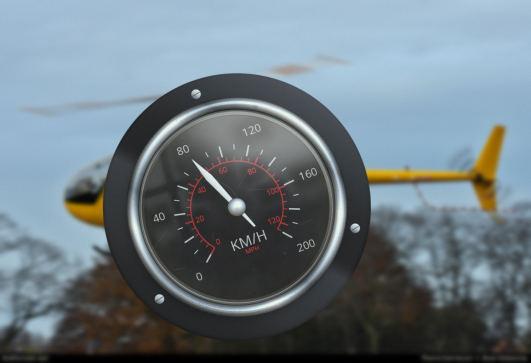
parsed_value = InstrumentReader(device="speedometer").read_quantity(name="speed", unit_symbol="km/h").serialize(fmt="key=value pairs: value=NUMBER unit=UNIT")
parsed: value=80 unit=km/h
